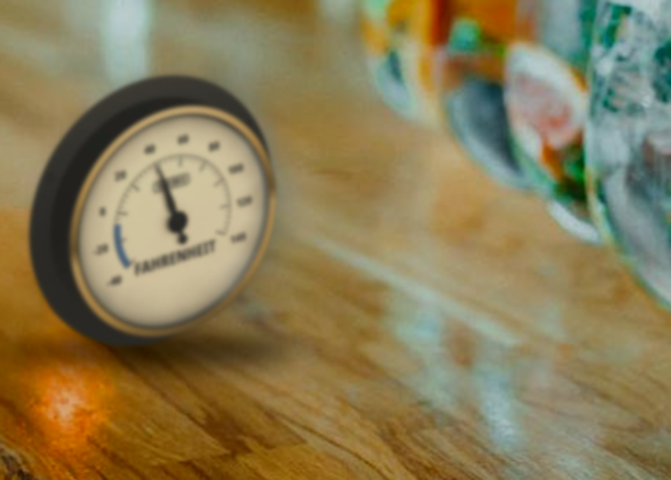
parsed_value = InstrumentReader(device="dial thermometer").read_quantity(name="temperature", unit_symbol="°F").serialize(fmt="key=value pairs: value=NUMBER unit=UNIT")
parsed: value=40 unit=°F
